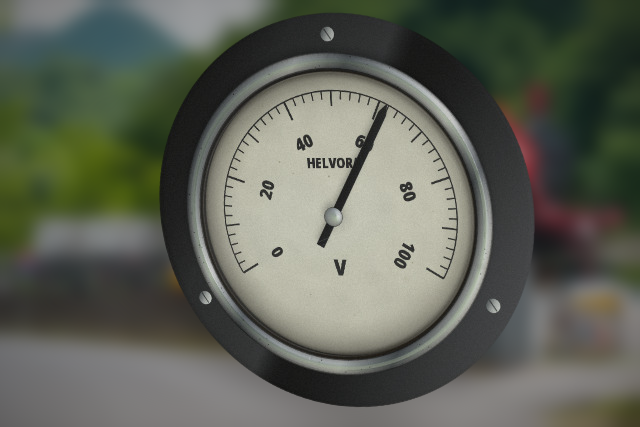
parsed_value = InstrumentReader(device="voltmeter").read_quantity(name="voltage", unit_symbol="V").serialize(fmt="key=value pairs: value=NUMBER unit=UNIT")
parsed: value=62 unit=V
